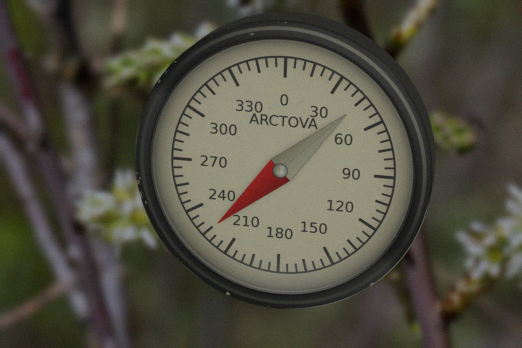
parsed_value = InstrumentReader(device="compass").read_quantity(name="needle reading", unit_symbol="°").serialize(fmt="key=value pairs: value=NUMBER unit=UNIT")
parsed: value=225 unit=°
